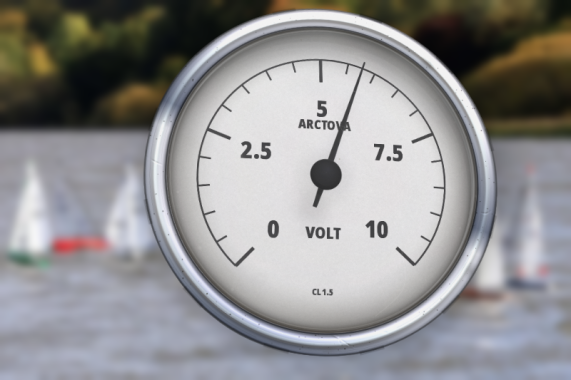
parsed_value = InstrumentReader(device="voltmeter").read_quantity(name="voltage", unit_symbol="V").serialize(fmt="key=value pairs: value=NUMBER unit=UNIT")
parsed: value=5.75 unit=V
